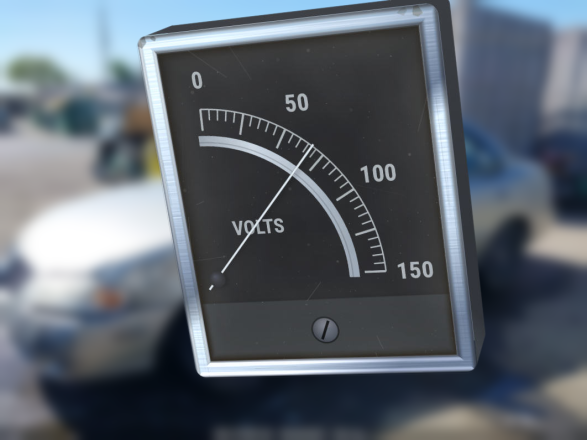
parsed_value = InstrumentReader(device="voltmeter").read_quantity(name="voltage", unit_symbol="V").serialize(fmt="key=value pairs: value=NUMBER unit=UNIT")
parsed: value=67.5 unit=V
